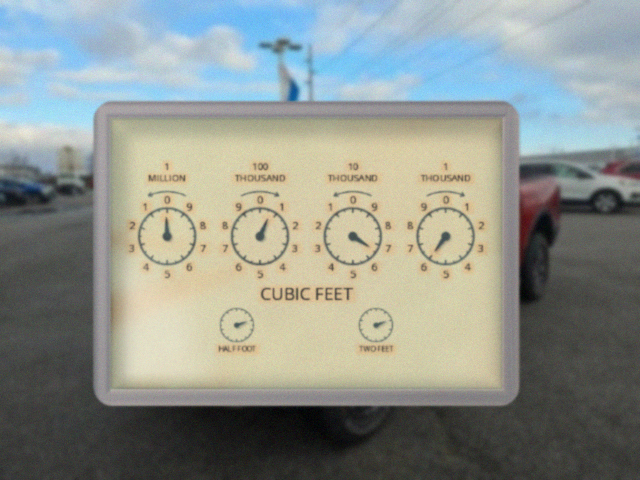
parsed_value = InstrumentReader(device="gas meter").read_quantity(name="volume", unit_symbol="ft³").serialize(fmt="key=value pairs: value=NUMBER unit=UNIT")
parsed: value=6600 unit=ft³
